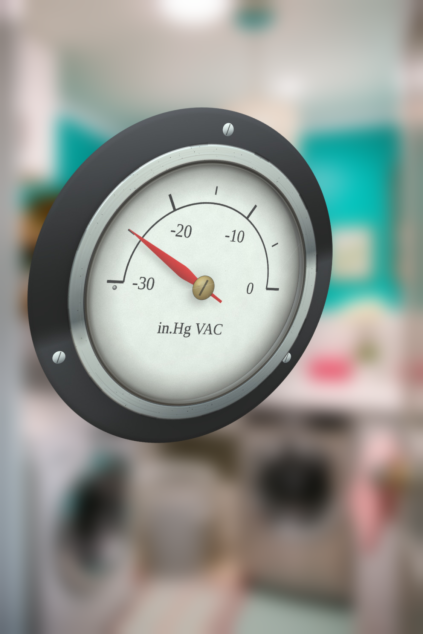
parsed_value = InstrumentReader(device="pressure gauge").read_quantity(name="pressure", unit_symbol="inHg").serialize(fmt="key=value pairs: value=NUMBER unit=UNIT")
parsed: value=-25 unit=inHg
